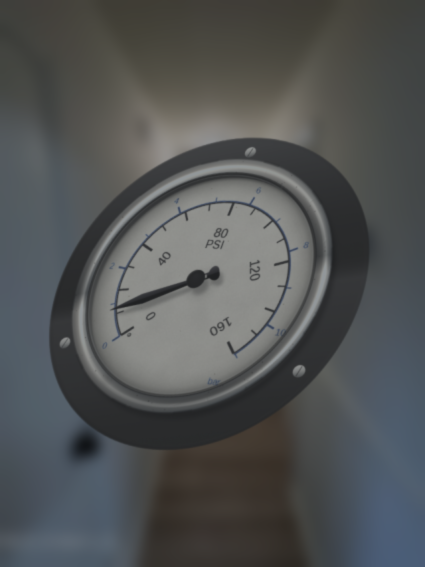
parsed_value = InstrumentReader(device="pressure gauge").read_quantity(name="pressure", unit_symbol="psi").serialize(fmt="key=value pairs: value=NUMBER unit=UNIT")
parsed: value=10 unit=psi
